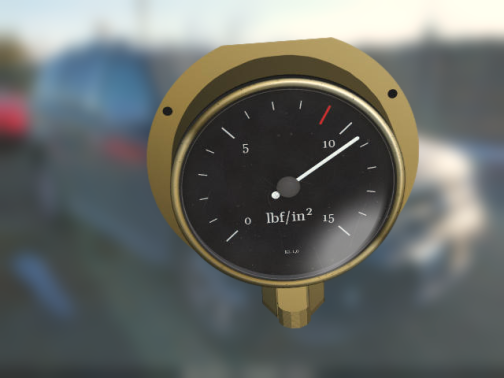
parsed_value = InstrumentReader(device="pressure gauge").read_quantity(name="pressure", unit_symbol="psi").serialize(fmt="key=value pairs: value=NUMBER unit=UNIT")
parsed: value=10.5 unit=psi
